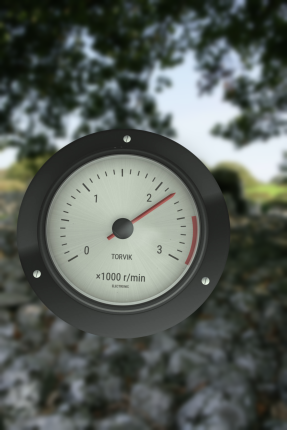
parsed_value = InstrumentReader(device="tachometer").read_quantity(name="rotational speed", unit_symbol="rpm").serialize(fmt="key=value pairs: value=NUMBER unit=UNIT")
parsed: value=2200 unit=rpm
